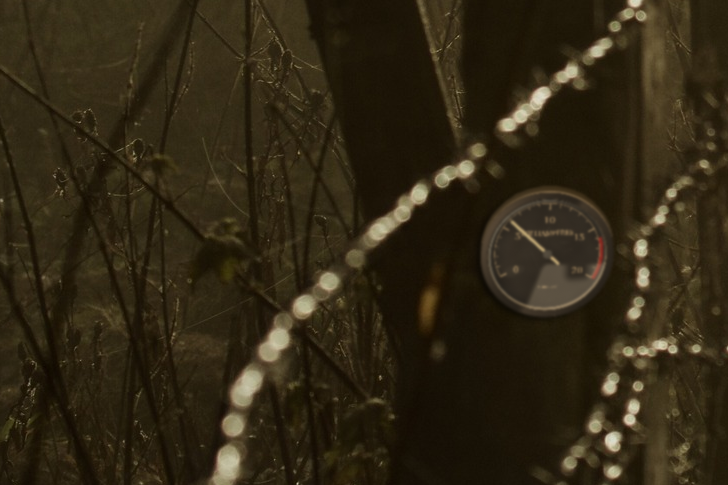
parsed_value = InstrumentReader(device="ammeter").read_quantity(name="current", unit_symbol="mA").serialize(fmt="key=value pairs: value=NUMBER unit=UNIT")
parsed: value=6 unit=mA
